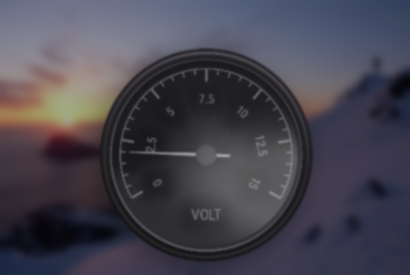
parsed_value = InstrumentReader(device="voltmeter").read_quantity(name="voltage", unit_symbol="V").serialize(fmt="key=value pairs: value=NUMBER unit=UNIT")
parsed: value=2 unit=V
